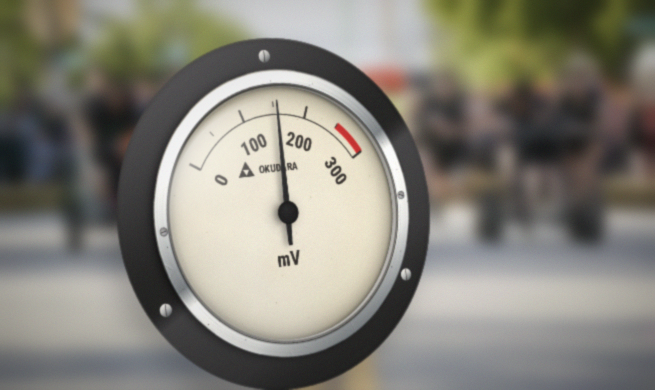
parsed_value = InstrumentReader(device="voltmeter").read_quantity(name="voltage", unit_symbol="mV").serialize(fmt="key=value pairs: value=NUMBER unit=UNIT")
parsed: value=150 unit=mV
